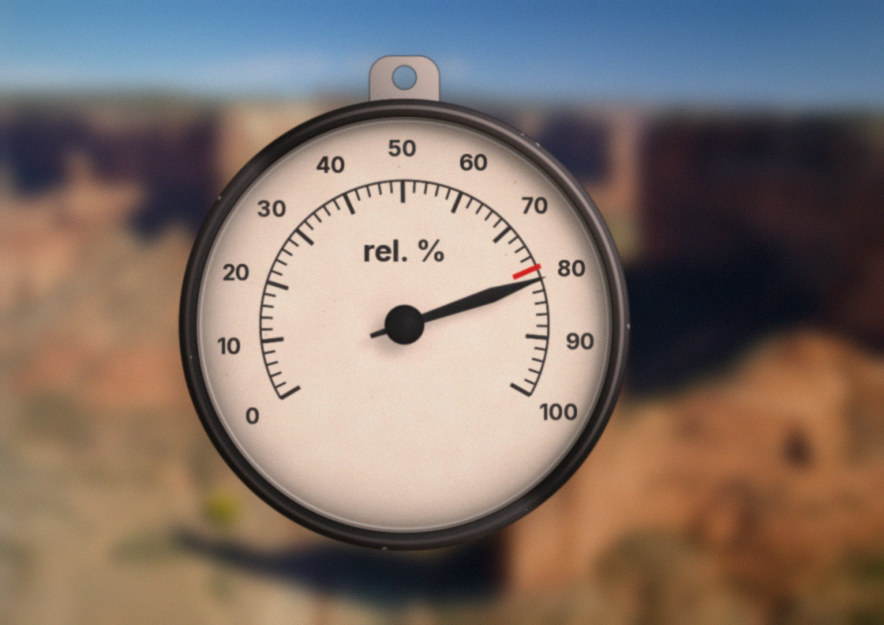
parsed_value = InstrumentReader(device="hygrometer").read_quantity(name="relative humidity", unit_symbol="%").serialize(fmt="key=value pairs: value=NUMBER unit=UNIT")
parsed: value=80 unit=%
